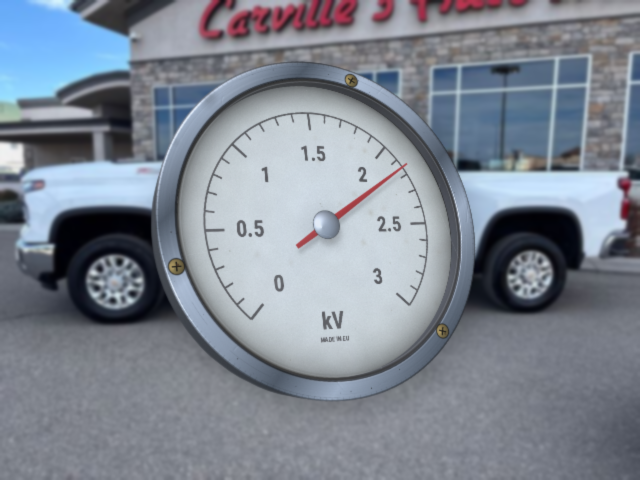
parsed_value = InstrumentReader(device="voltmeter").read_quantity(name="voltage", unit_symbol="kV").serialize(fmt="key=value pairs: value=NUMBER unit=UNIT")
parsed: value=2.15 unit=kV
